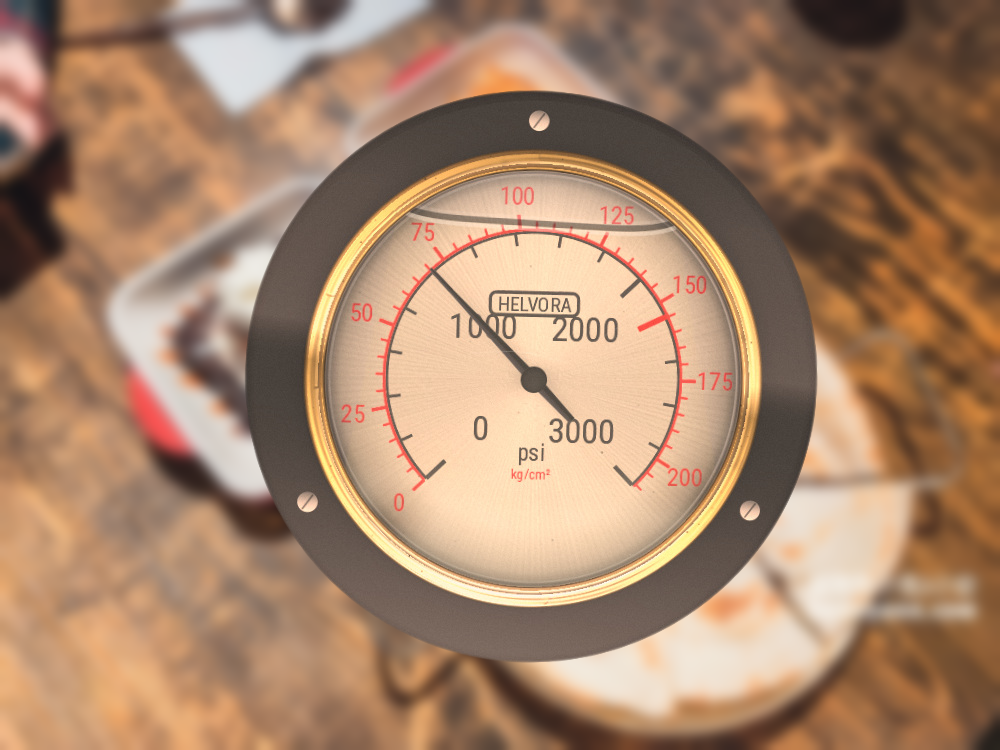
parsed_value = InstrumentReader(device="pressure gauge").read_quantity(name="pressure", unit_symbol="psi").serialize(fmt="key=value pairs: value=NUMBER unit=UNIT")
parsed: value=1000 unit=psi
